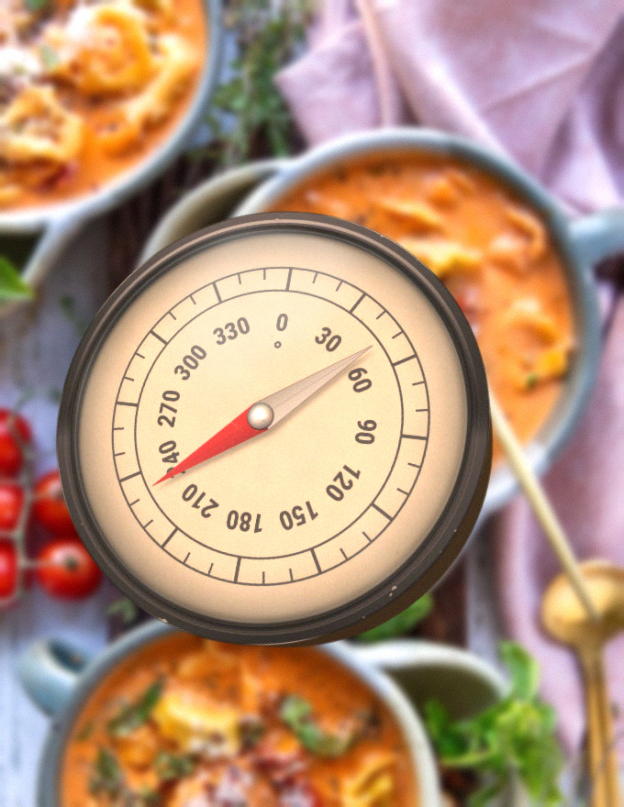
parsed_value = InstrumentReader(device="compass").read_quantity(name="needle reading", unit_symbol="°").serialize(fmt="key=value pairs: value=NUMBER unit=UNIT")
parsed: value=230 unit=°
